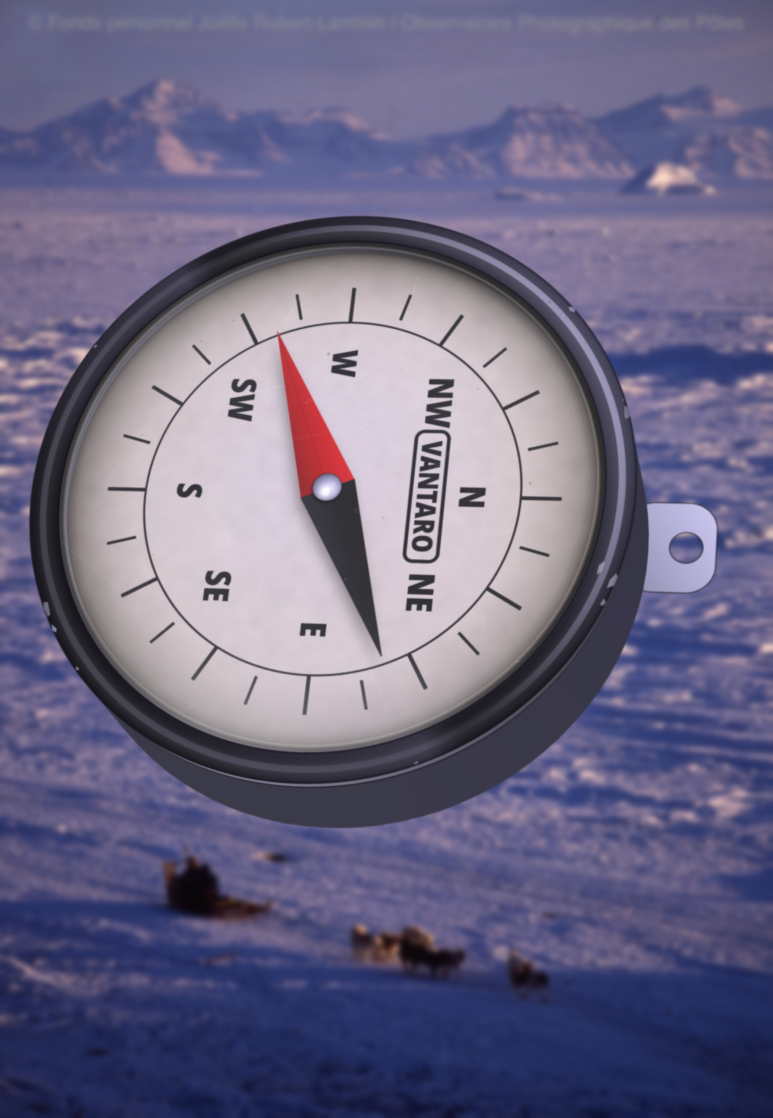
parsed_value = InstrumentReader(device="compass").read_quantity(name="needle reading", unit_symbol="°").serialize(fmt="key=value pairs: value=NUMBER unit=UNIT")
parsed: value=247.5 unit=°
